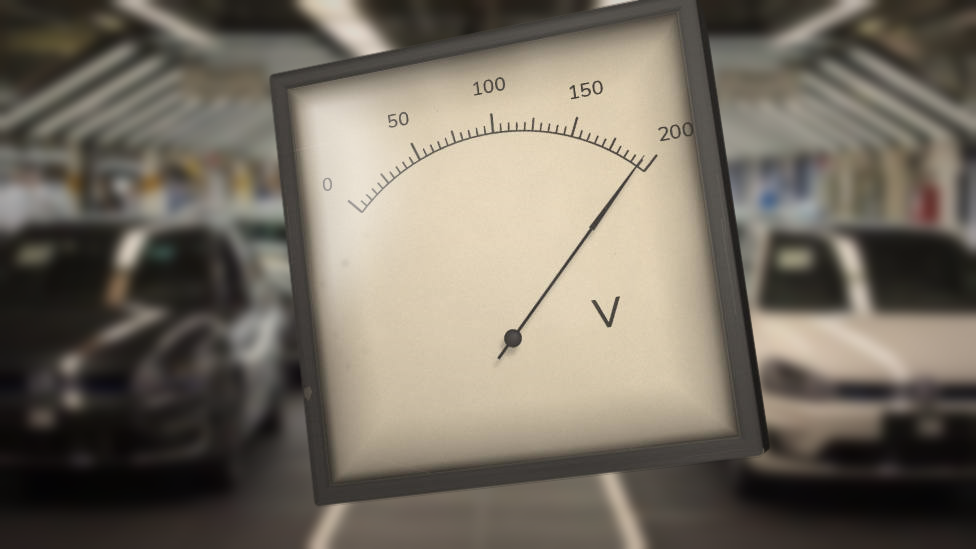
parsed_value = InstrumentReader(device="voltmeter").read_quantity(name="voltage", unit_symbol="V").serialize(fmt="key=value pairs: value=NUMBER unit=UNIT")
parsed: value=195 unit=V
